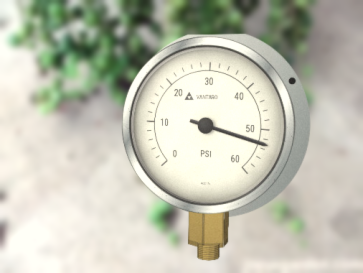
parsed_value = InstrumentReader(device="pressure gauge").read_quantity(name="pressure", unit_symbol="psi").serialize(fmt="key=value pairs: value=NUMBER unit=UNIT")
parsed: value=53 unit=psi
